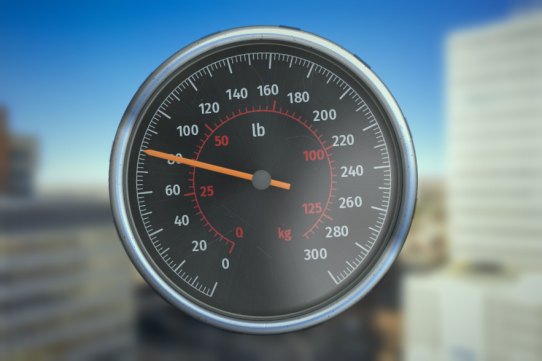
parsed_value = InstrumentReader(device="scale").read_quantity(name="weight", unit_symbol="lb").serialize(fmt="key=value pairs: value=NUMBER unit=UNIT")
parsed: value=80 unit=lb
